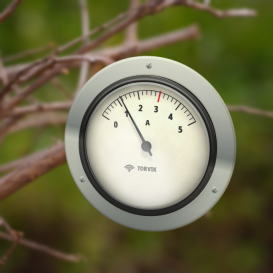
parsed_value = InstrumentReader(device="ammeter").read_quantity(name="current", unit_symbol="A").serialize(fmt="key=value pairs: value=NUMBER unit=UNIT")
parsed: value=1.2 unit=A
